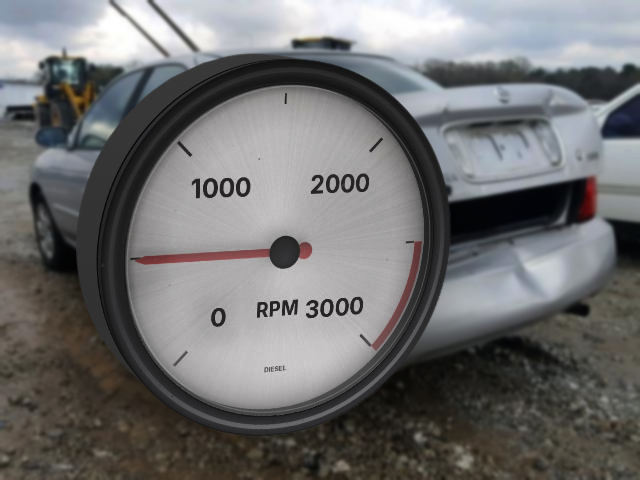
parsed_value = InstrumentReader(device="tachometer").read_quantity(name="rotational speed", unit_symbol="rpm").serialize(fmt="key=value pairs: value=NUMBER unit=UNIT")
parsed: value=500 unit=rpm
